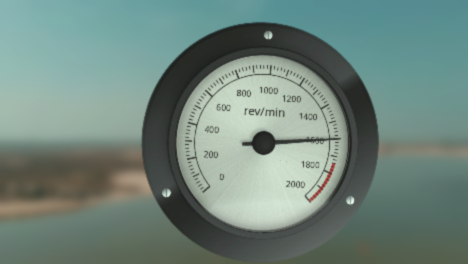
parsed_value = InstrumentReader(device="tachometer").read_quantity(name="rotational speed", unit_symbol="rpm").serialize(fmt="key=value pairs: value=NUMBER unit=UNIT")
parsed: value=1600 unit=rpm
